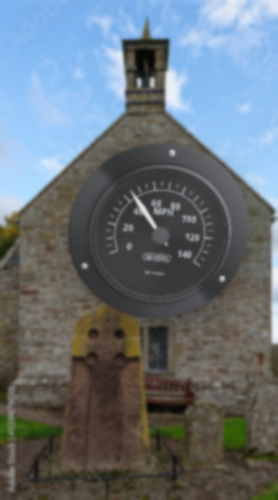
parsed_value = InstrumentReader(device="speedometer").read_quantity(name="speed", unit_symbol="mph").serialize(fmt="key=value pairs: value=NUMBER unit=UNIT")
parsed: value=45 unit=mph
